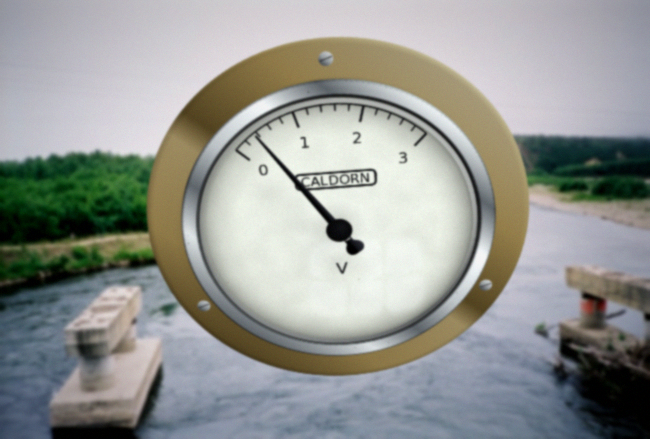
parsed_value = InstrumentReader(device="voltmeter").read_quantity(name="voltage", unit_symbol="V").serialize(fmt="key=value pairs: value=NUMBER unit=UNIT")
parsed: value=0.4 unit=V
